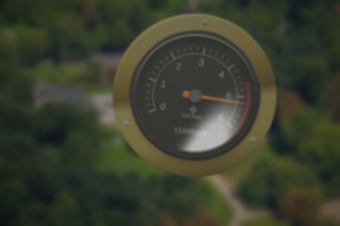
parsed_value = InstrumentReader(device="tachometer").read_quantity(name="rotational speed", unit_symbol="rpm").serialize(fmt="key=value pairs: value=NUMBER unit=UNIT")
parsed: value=5200 unit=rpm
